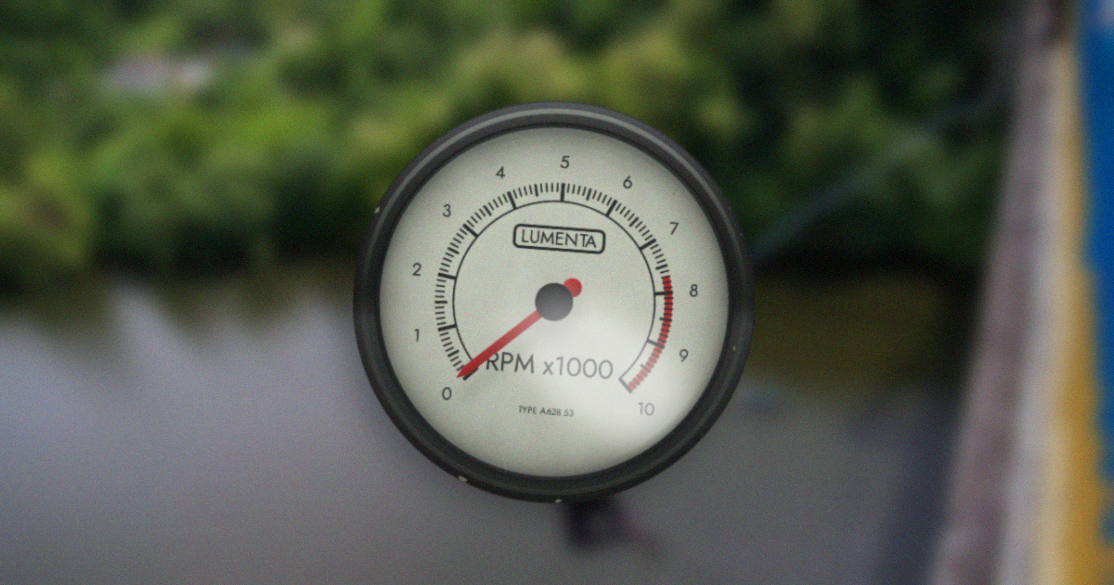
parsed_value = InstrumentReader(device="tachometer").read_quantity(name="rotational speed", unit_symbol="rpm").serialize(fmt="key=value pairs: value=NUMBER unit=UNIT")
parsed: value=100 unit=rpm
